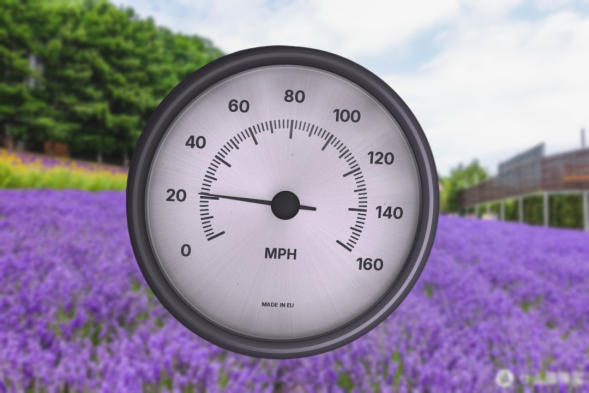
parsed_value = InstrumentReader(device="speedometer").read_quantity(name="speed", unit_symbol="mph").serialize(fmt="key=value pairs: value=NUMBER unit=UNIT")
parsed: value=22 unit=mph
